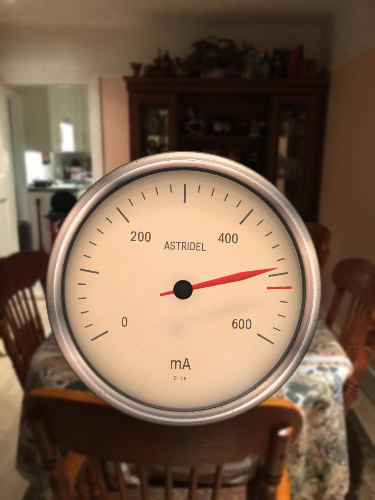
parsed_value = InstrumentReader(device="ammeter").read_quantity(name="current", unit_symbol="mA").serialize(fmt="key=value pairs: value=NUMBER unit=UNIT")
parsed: value=490 unit=mA
